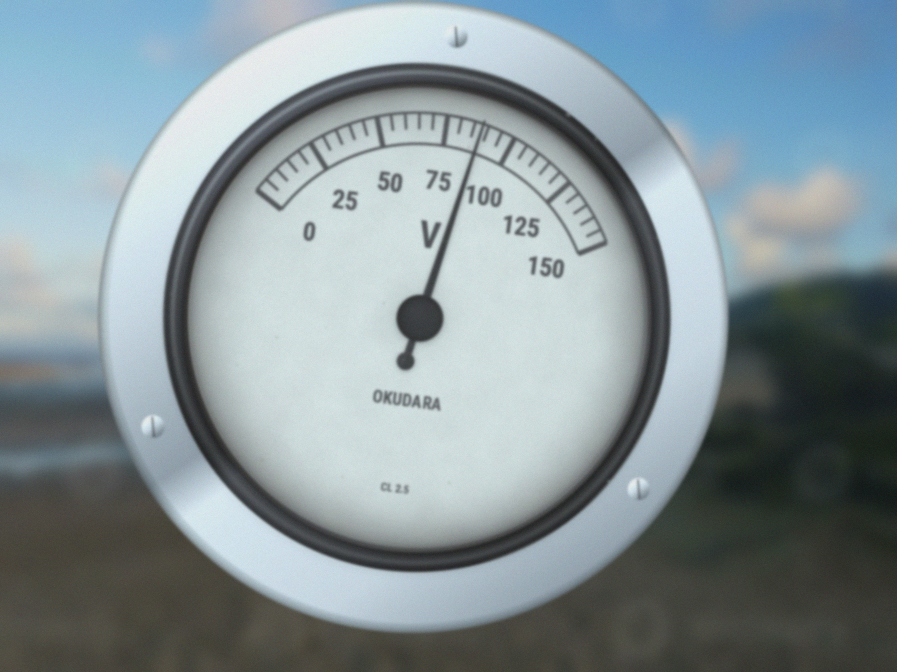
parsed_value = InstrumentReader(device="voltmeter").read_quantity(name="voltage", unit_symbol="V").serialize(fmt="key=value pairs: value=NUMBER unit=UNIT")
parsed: value=87.5 unit=V
